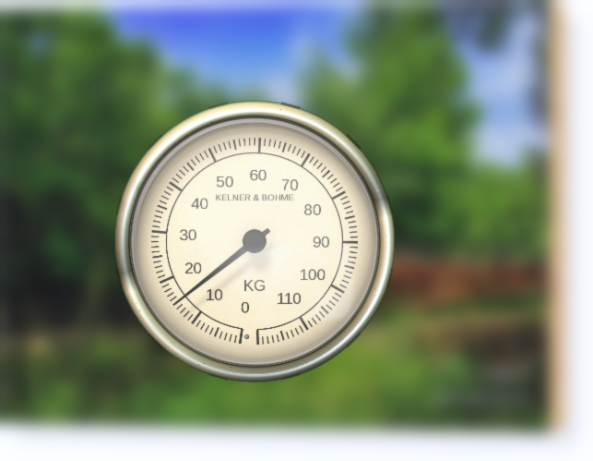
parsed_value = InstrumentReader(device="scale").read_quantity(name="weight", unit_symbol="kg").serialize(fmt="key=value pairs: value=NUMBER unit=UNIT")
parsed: value=15 unit=kg
